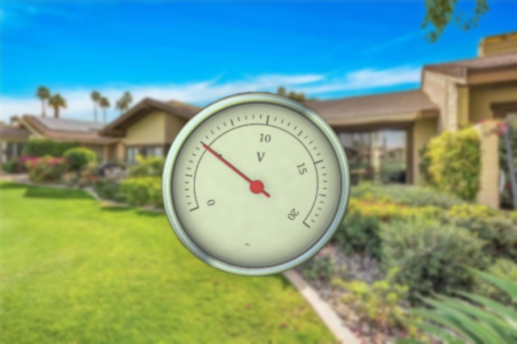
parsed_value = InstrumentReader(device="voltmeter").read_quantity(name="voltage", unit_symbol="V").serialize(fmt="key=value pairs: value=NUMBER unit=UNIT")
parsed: value=5 unit=V
